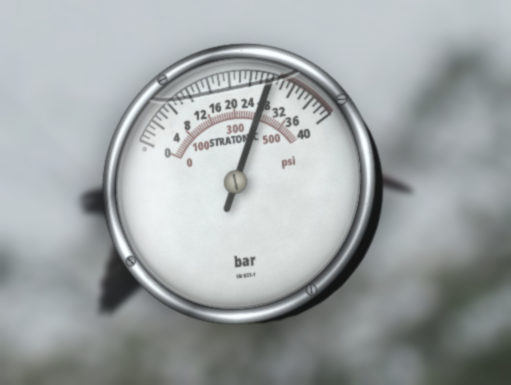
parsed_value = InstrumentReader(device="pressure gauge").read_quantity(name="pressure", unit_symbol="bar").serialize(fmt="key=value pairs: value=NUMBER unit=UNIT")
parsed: value=28 unit=bar
